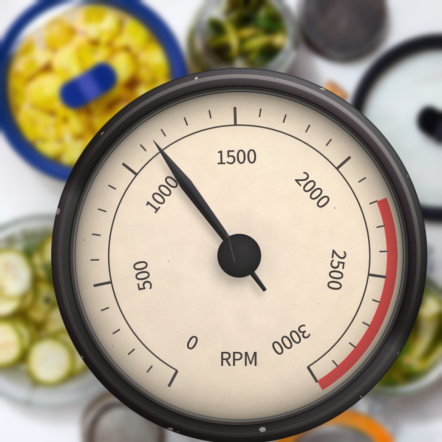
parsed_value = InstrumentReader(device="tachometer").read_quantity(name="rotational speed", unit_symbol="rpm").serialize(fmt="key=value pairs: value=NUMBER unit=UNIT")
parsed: value=1150 unit=rpm
